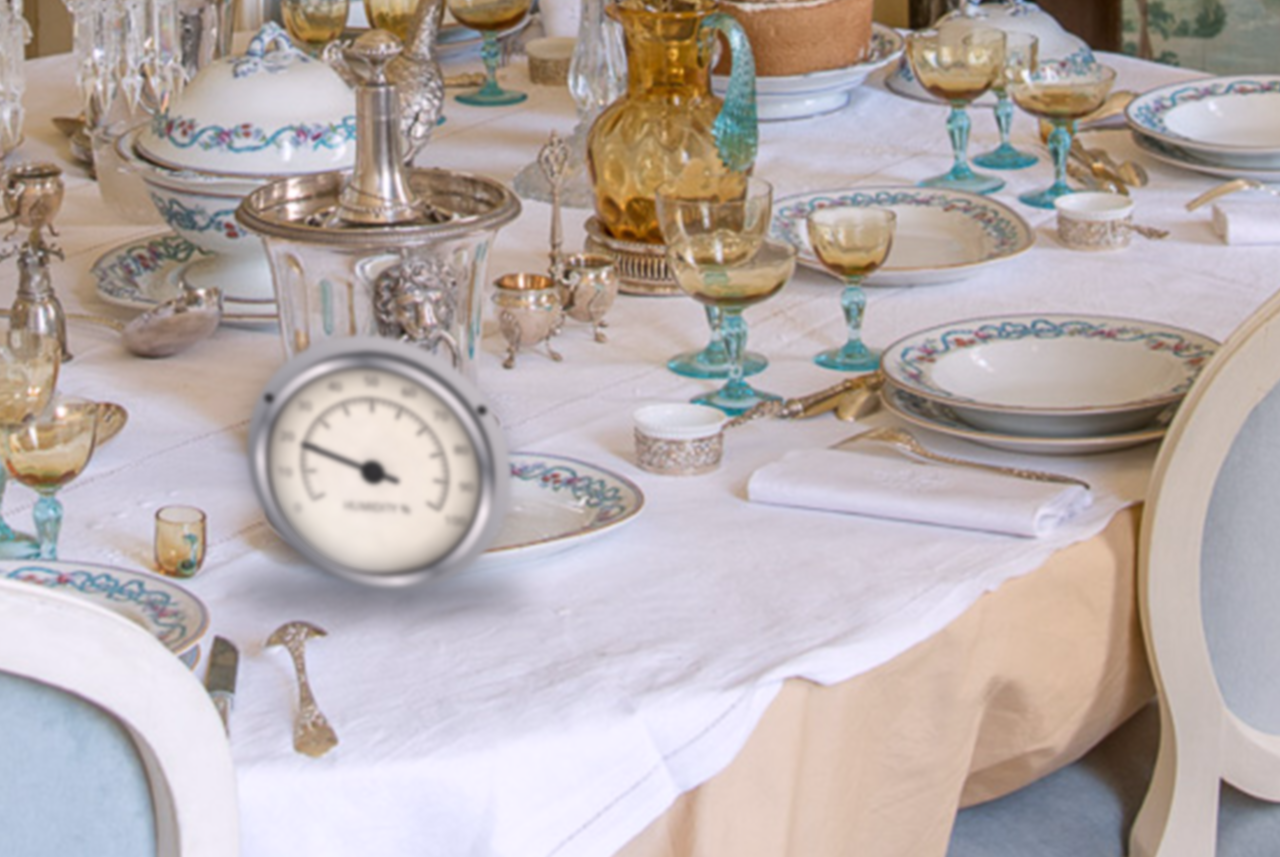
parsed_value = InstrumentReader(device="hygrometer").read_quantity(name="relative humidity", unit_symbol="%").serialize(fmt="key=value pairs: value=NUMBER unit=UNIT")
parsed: value=20 unit=%
